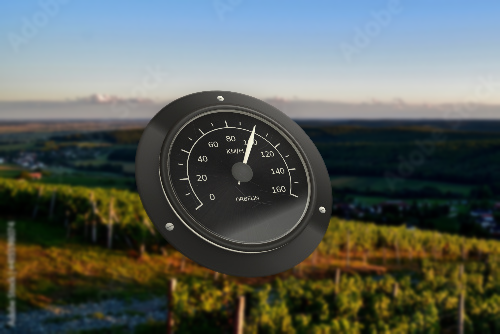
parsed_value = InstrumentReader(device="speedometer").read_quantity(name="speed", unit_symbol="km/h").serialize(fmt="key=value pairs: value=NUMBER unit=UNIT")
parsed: value=100 unit=km/h
